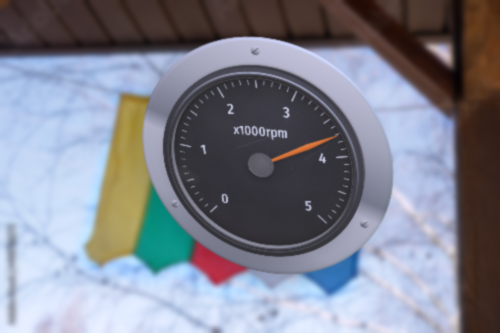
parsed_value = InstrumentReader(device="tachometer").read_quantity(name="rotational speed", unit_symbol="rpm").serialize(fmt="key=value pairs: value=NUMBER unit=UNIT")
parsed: value=3700 unit=rpm
